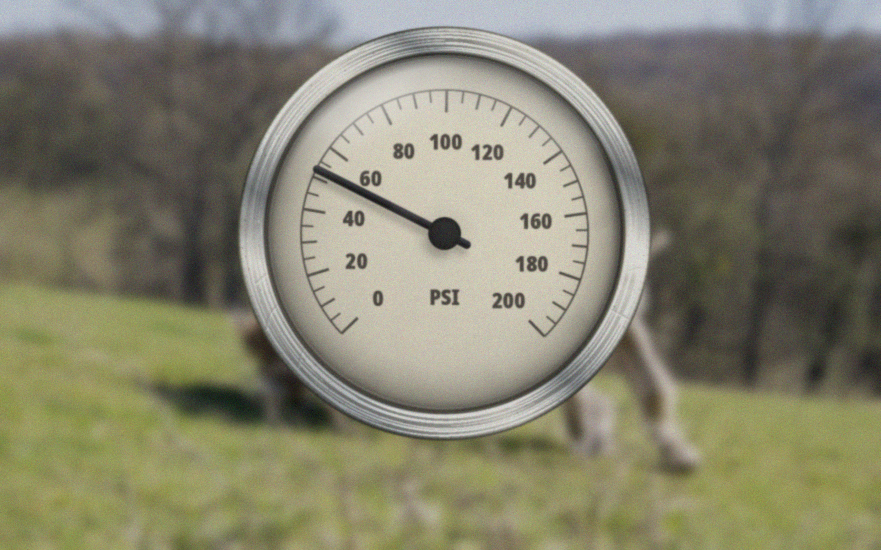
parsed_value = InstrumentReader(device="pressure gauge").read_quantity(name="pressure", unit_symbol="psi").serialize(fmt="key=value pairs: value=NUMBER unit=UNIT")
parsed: value=52.5 unit=psi
